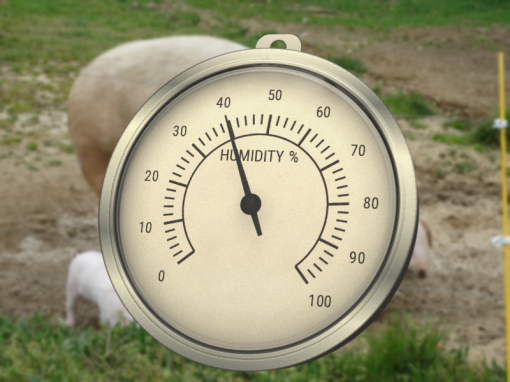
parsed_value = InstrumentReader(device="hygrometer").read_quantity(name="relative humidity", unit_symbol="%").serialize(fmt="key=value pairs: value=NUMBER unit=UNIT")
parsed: value=40 unit=%
